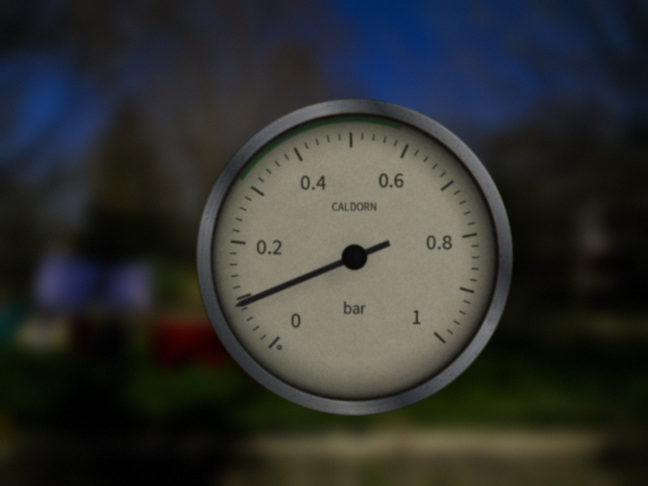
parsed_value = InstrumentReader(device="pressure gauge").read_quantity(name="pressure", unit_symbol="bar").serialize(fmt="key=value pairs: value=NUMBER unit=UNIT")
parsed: value=0.09 unit=bar
